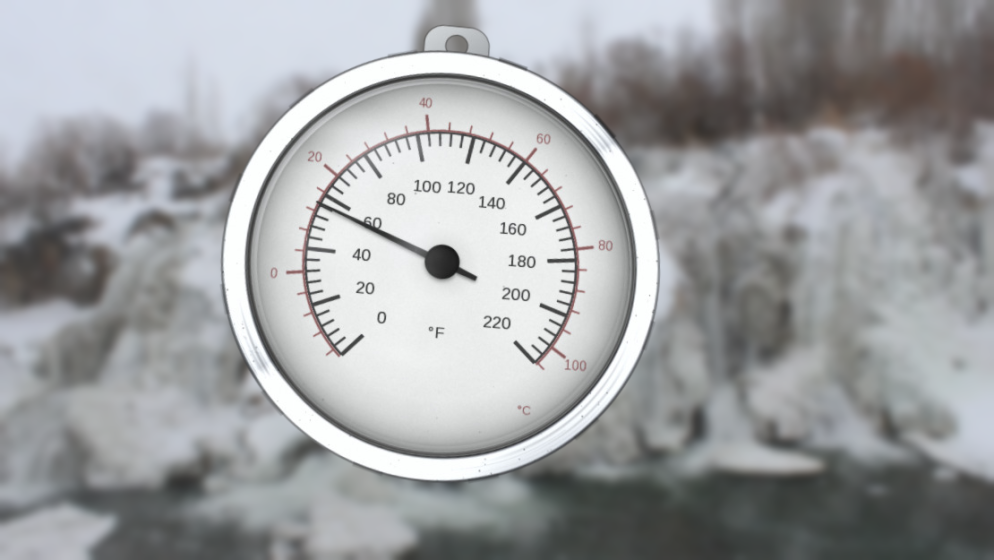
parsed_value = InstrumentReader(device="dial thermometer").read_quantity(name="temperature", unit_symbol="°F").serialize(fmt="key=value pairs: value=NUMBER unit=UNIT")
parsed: value=56 unit=°F
